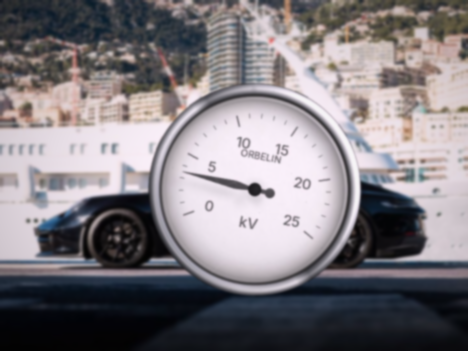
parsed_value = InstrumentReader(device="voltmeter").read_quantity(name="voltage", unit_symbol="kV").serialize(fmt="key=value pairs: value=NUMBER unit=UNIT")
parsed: value=3.5 unit=kV
